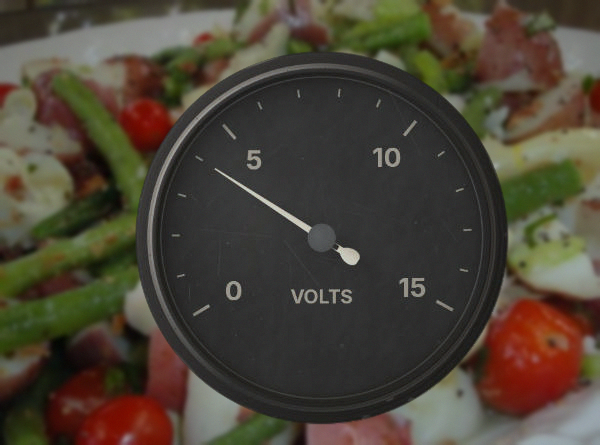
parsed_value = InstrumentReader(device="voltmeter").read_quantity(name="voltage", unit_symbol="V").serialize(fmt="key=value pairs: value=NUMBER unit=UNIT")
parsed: value=4 unit=V
